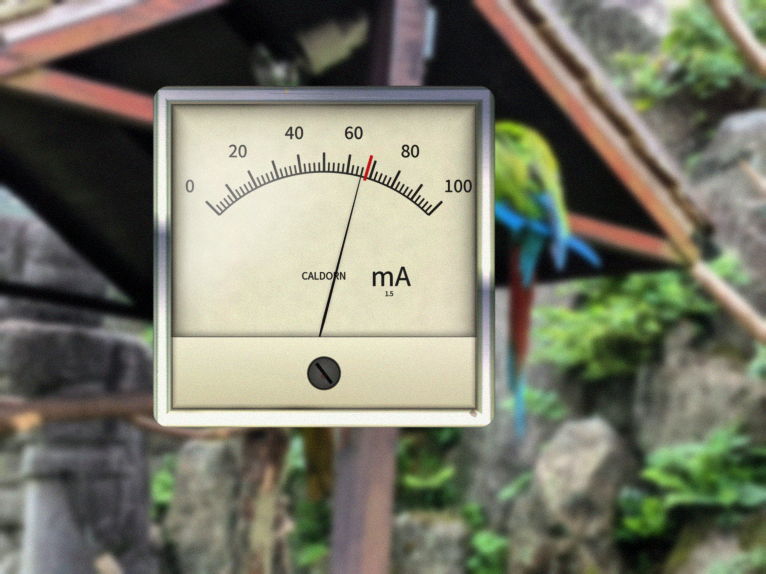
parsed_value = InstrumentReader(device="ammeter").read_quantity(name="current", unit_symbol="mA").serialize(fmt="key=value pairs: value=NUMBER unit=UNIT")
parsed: value=66 unit=mA
